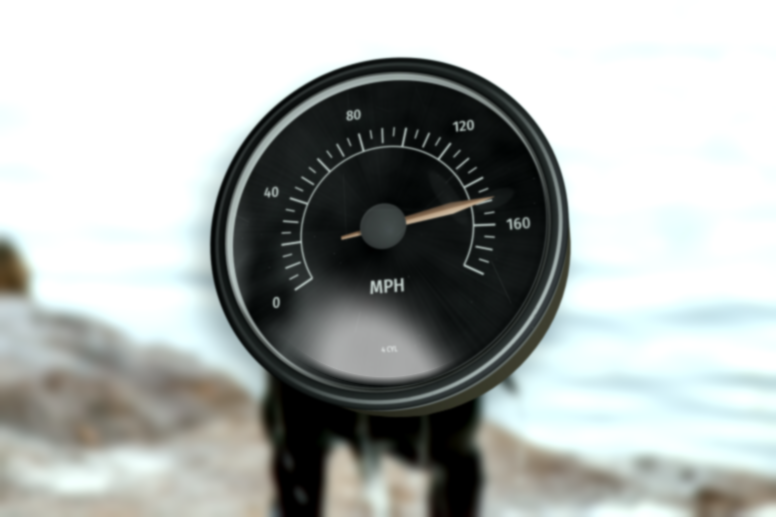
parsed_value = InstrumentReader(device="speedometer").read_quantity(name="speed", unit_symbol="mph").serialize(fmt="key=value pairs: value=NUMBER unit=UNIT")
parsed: value=150 unit=mph
